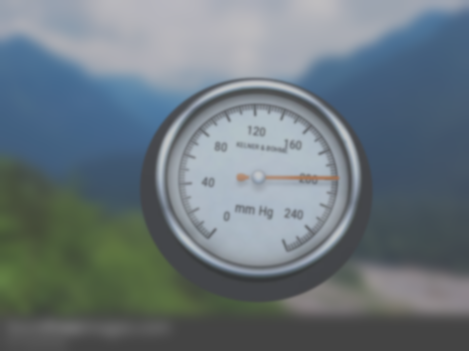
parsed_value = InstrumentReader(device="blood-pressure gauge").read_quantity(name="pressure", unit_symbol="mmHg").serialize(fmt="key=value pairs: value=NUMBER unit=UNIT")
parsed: value=200 unit=mmHg
